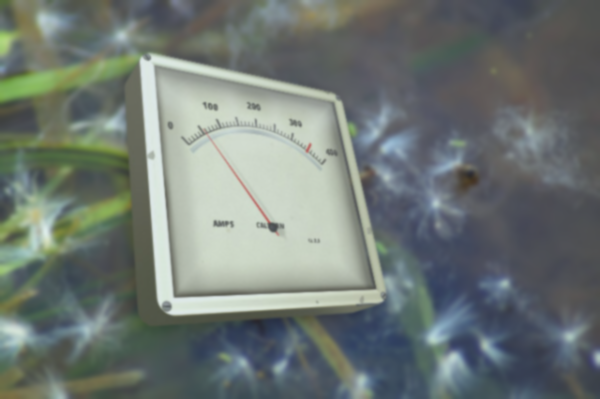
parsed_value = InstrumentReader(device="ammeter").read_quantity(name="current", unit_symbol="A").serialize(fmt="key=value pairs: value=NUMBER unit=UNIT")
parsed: value=50 unit=A
